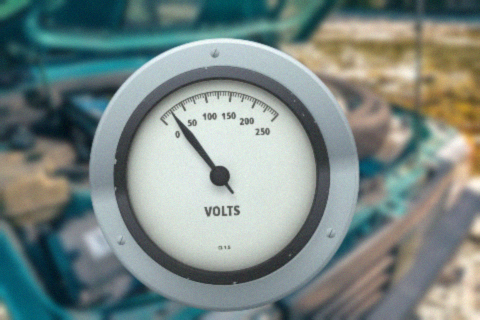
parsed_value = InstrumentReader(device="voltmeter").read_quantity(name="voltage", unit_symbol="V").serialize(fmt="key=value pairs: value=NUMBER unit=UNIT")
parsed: value=25 unit=V
